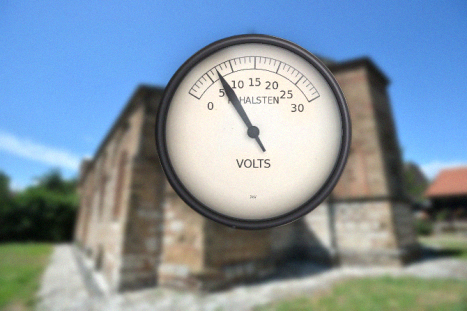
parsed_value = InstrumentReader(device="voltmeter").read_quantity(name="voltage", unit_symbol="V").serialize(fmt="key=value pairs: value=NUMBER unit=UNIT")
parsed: value=7 unit=V
